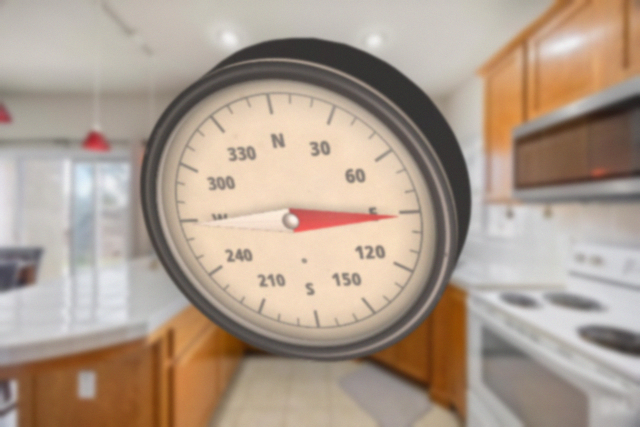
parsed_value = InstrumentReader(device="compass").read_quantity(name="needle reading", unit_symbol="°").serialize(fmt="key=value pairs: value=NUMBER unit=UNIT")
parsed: value=90 unit=°
